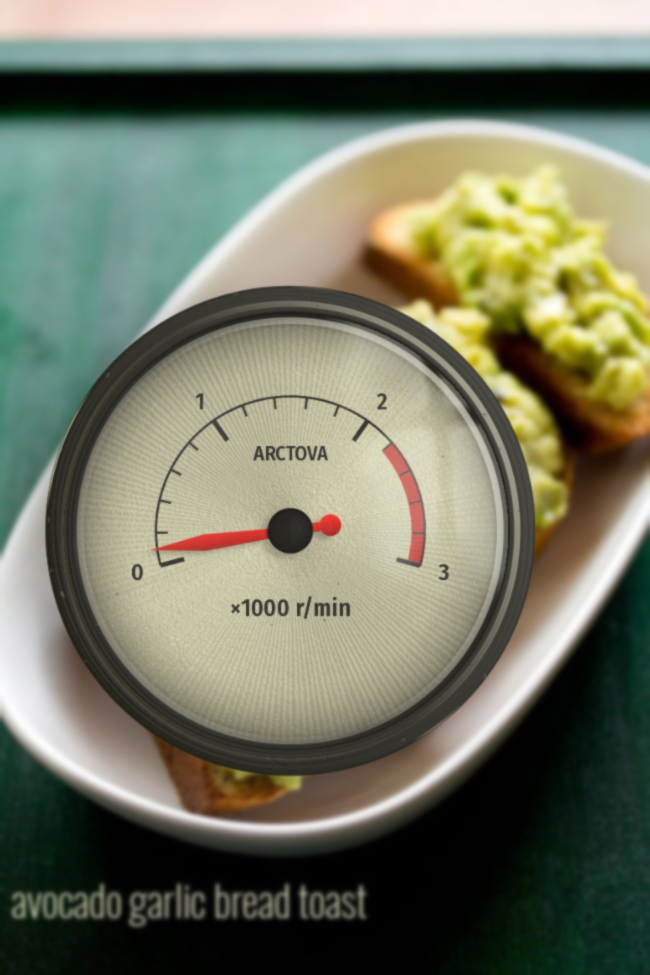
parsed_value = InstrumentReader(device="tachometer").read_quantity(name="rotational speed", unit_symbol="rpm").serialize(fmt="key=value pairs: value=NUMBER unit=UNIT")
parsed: value=100 unit=rpm
